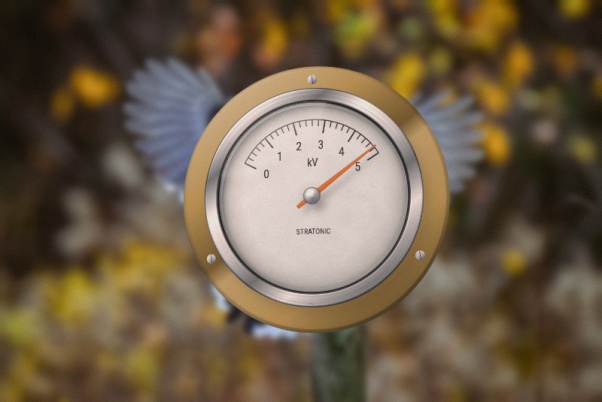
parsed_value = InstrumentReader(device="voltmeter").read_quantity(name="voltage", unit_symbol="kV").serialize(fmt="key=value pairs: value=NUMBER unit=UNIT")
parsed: value=4.8 unit=kV
